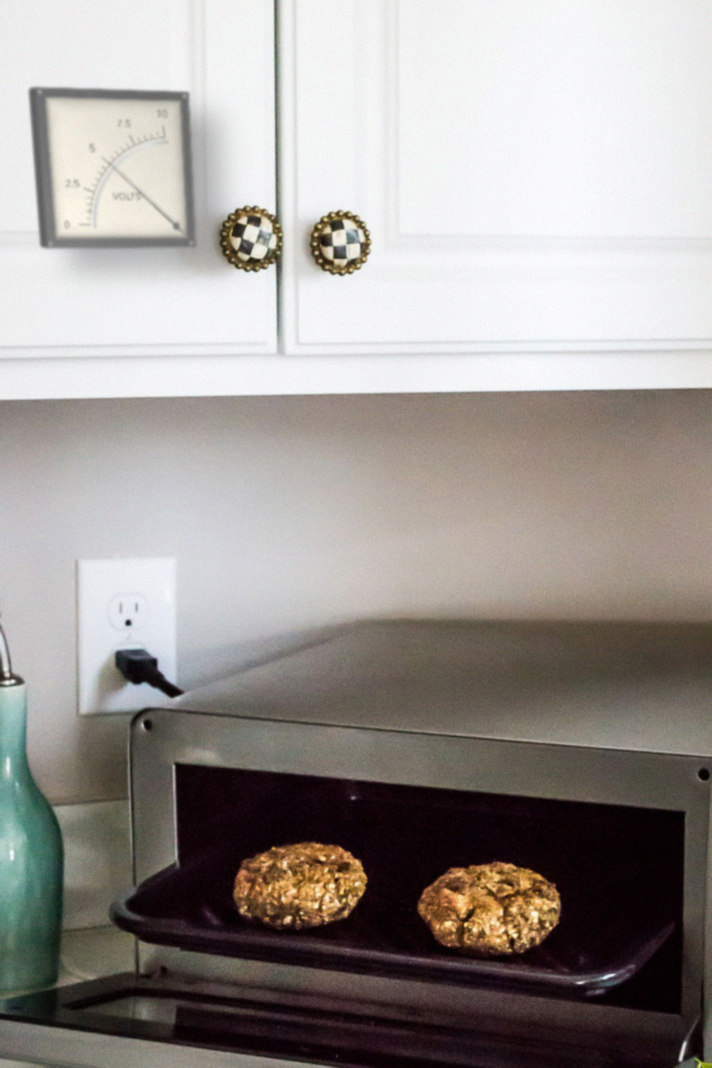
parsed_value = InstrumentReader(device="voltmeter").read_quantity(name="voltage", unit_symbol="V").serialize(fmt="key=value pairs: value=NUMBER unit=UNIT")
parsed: value=5 unit=V
